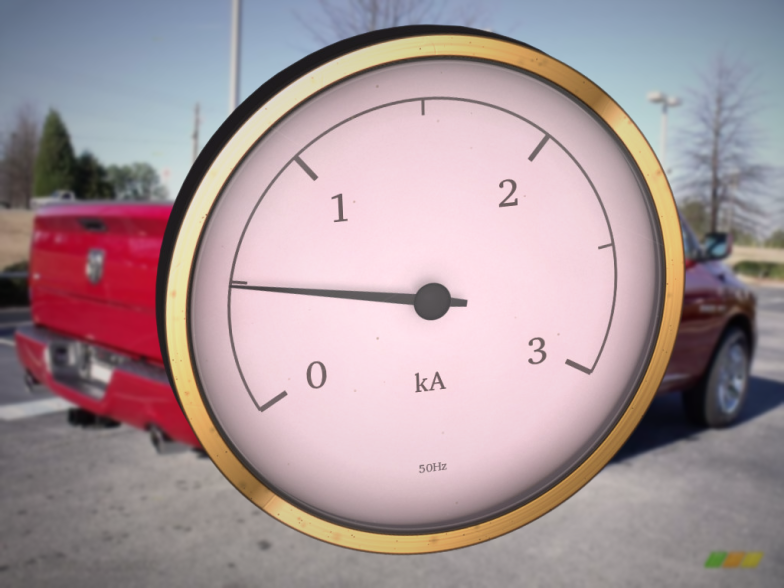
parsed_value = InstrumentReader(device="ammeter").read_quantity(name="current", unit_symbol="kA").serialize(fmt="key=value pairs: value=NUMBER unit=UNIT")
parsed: value=0.5 unit=kA
